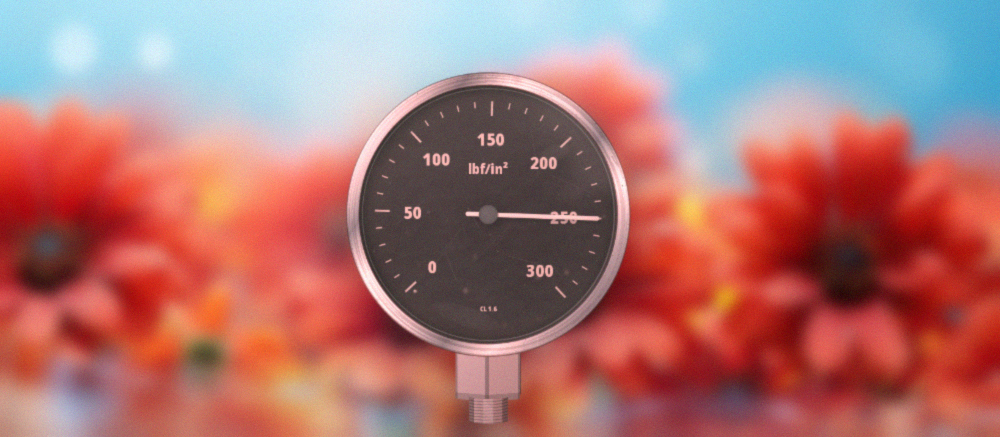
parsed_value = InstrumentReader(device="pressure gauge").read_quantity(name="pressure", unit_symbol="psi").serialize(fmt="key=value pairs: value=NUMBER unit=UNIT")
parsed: value=250 unit=psi
